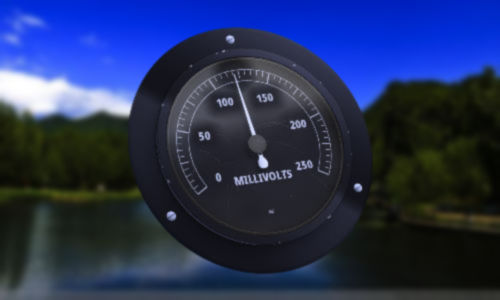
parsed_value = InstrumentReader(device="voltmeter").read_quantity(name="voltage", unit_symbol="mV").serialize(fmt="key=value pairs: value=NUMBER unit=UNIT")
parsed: value=120 unit=mV
